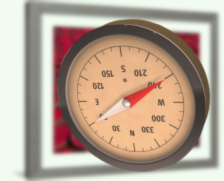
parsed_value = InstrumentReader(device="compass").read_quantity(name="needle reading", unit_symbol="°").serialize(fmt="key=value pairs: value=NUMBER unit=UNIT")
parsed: value=240 unit=°
